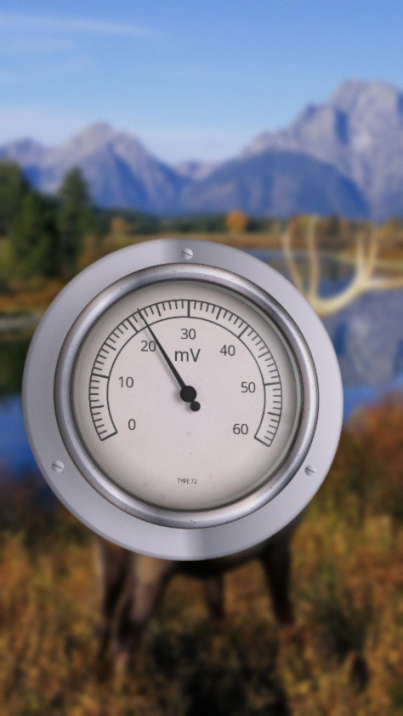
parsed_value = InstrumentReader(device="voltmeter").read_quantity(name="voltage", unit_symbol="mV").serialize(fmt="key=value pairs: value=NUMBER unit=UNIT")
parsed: value=22 unit=mV
